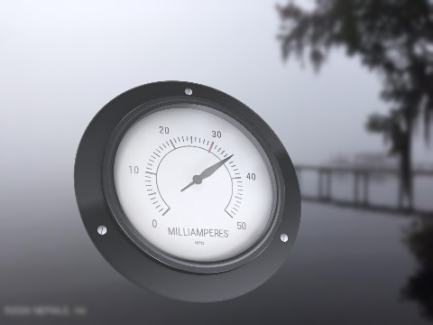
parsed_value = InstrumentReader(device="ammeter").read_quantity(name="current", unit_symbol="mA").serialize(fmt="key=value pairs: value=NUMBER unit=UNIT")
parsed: value=35 unit=mA
